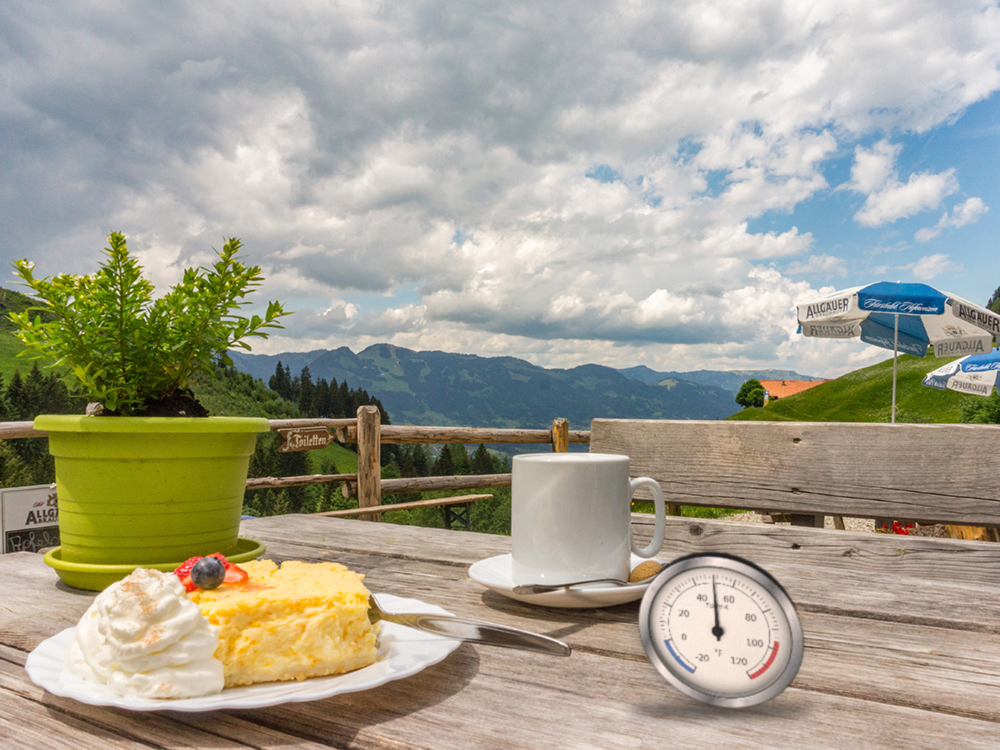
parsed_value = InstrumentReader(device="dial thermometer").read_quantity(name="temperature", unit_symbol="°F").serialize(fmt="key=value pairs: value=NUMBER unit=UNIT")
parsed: value=50 unit=°F
